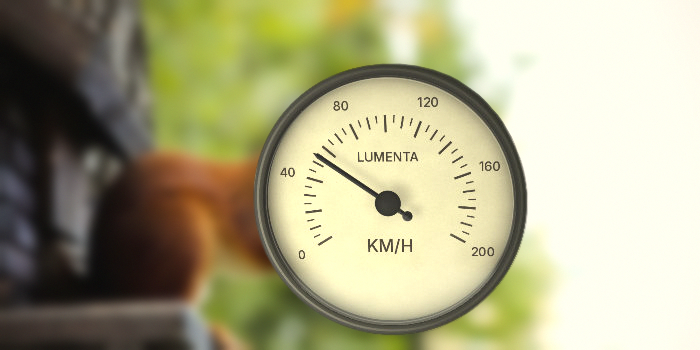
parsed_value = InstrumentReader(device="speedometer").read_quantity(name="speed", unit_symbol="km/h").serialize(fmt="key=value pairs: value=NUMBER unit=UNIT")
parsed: value=55 unit=km/h
